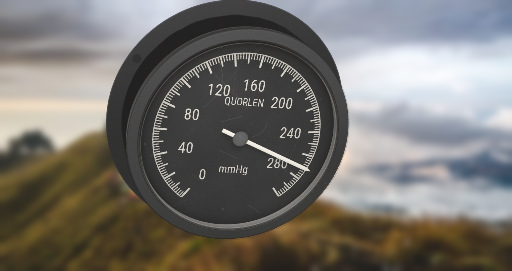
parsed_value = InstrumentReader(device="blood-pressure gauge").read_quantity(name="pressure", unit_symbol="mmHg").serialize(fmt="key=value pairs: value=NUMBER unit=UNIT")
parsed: value=270 unit=mmHg
